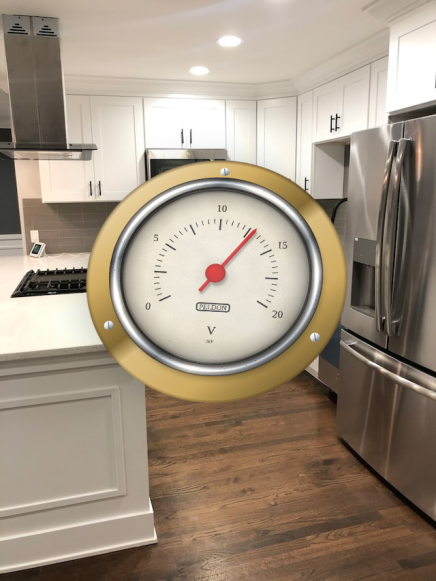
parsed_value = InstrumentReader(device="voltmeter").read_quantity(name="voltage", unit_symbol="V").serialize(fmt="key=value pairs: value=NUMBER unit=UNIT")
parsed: value=13 unit=V
